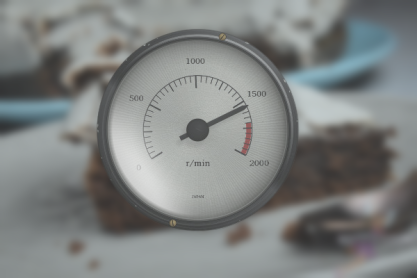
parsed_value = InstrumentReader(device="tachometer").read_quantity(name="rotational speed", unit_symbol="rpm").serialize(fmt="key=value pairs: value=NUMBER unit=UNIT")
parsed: value=1550 unit=rpm
